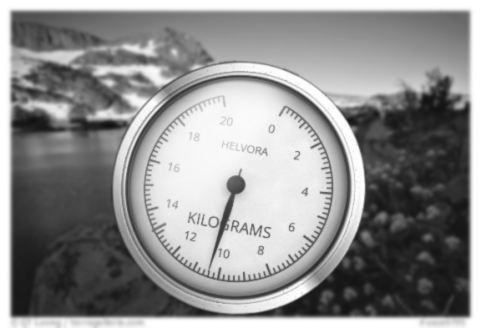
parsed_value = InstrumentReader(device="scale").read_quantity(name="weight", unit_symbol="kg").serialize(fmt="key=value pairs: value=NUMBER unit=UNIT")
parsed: value=10.4 unit=kg
